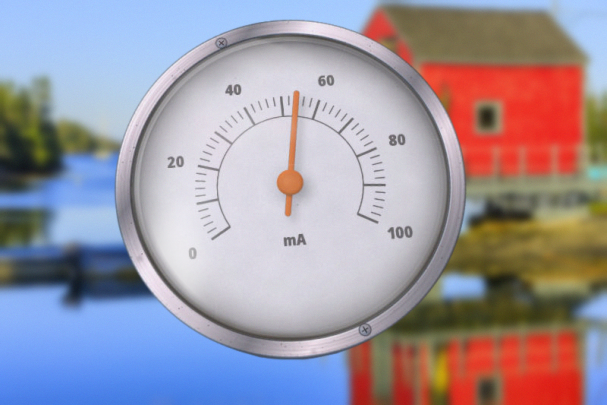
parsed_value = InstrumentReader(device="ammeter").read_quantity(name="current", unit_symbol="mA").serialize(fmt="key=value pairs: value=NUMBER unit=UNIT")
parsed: value=54 unit=mA
